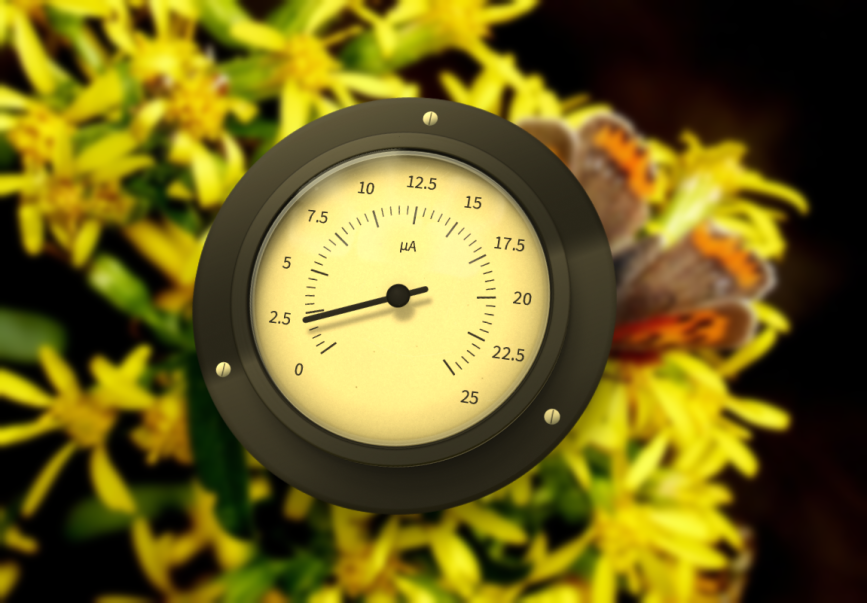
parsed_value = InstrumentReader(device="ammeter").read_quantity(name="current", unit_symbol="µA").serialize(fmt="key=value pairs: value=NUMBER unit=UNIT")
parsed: value=2 unit=µA
